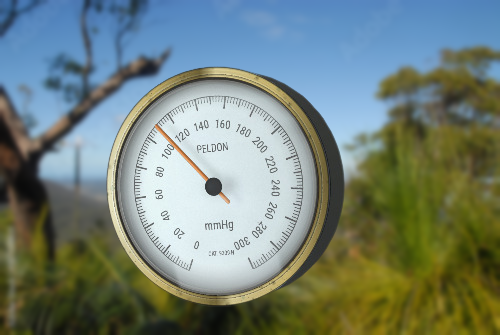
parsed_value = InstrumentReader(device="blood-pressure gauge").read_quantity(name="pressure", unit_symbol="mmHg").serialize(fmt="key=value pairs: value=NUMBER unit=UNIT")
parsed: value=110 unit=mmHg
